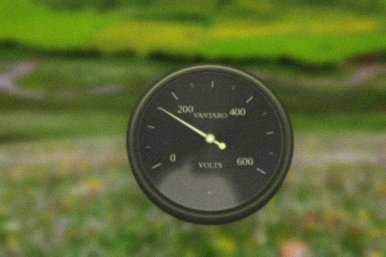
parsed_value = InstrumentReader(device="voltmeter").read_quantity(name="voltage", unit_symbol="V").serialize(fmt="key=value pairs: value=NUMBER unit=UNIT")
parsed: value=150 unit=V
